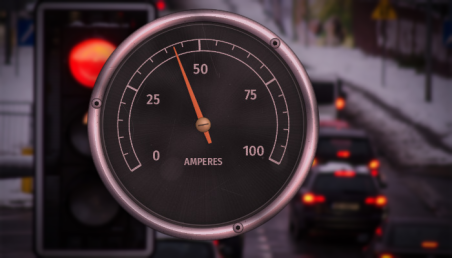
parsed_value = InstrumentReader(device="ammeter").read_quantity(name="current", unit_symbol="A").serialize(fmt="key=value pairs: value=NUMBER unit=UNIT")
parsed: value=42.5 unit=A
